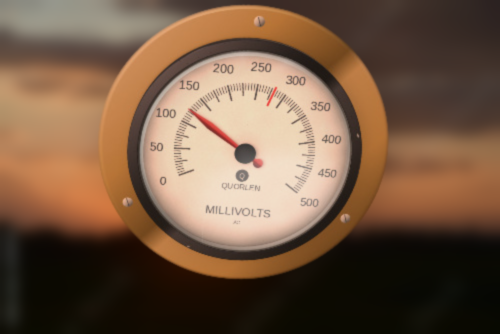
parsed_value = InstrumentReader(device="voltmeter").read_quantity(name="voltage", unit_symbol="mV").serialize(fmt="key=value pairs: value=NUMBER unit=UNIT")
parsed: value=125 unit=mV
